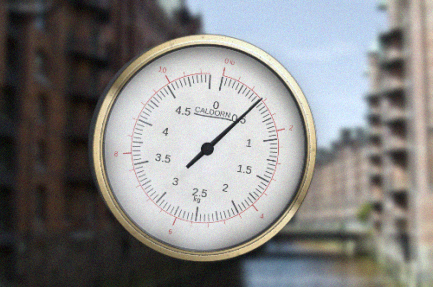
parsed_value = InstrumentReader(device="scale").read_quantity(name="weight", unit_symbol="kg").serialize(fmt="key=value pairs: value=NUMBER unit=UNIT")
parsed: value=0.5 unit=kg
